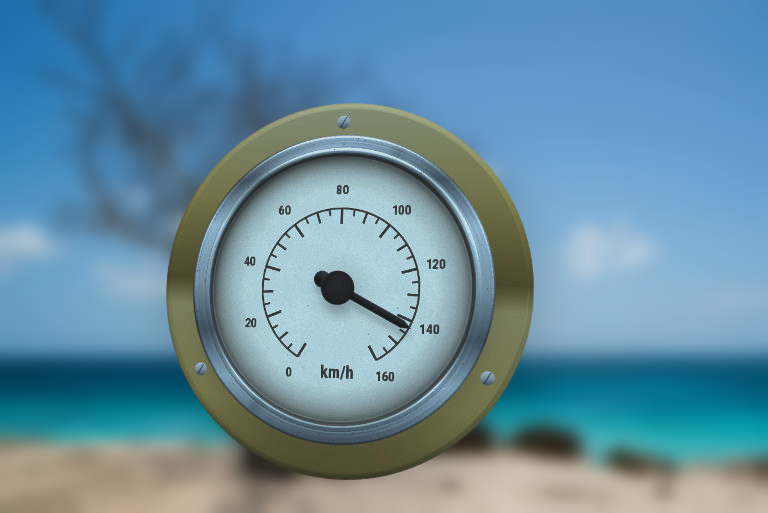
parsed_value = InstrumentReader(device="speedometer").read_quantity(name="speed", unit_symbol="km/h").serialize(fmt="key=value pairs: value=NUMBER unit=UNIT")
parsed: value=142.5 unit=km/h
